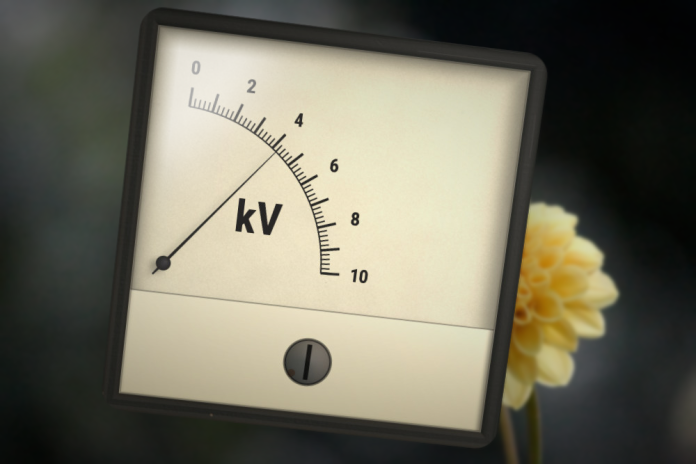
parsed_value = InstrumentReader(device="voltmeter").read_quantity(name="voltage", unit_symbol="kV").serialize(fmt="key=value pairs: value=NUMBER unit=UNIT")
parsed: value=4.2 unit=kV
